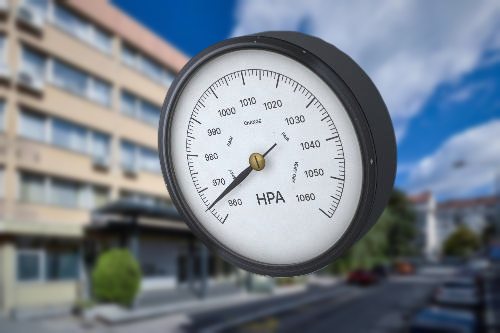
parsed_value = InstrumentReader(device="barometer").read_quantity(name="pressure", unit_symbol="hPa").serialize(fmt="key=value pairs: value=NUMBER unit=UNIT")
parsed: value=965 unit=hPa
